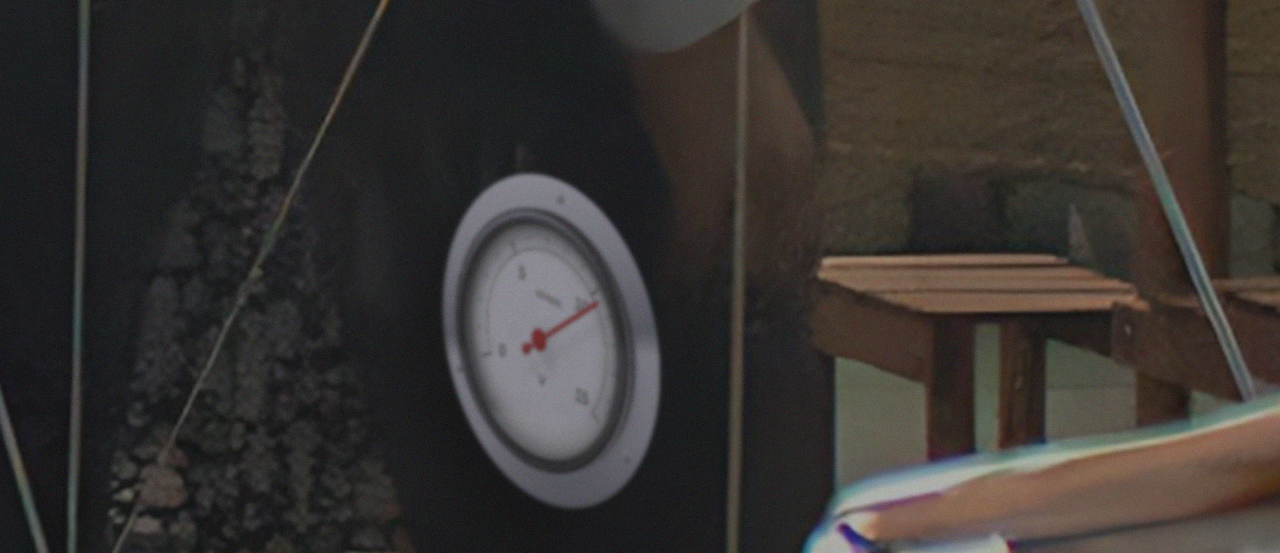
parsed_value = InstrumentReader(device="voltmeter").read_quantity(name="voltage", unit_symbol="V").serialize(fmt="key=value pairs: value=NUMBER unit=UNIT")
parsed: value=10.5 unit=V
